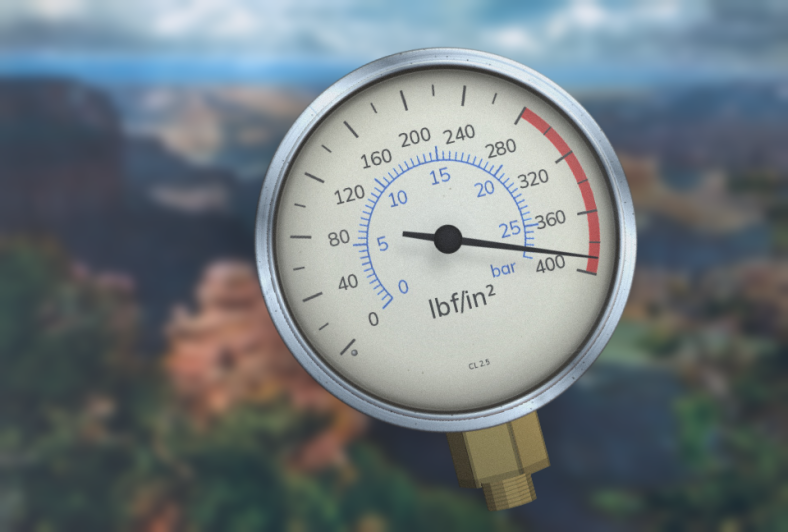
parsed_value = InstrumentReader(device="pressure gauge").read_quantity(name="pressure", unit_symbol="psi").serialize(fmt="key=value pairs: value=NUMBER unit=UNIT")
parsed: value=390 unit=psi
